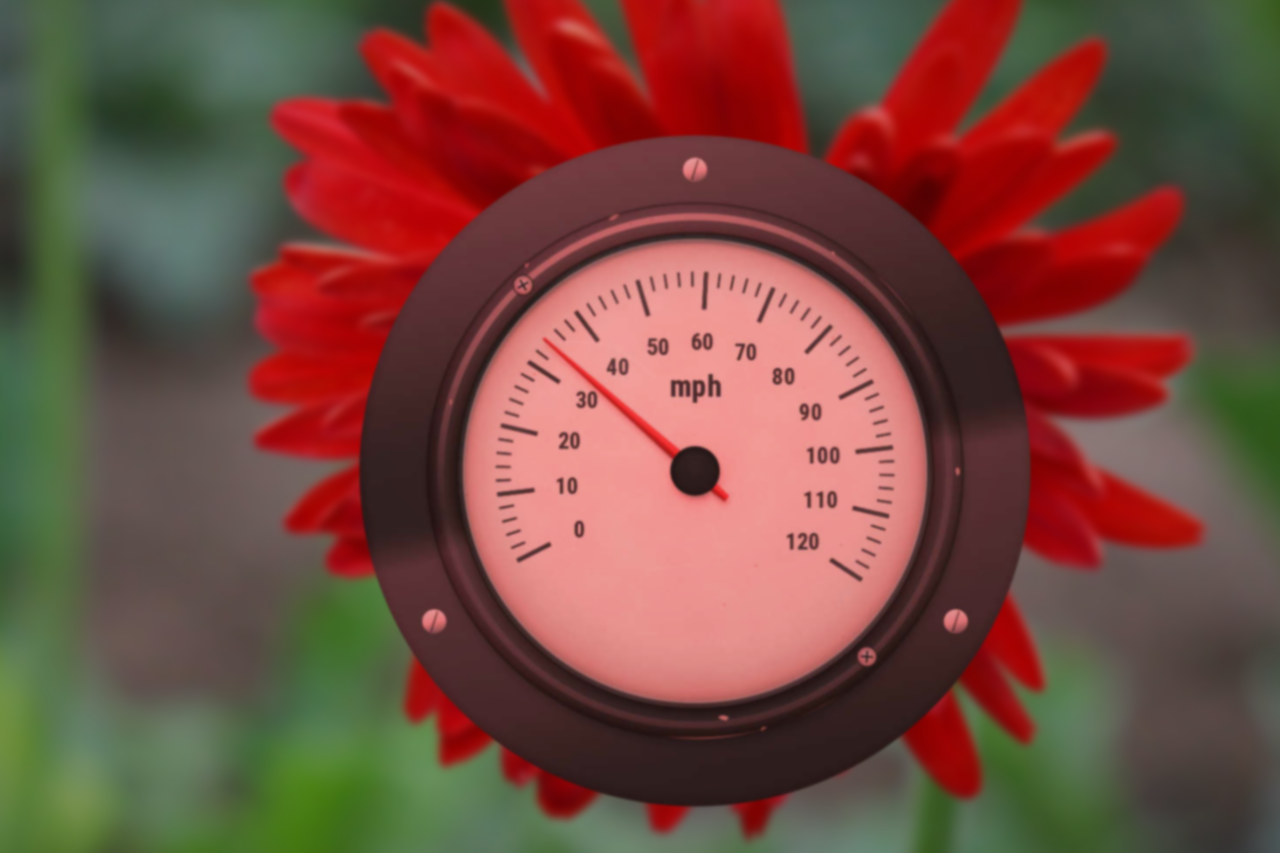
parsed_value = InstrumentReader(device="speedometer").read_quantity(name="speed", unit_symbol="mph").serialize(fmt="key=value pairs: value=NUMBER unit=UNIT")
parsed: value=34 unit=mph
